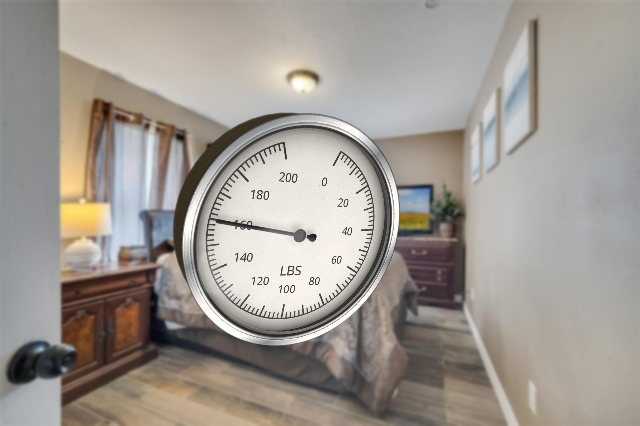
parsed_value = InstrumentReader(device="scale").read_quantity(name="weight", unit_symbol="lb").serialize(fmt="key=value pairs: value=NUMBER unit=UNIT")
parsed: value=160 unit=lb
